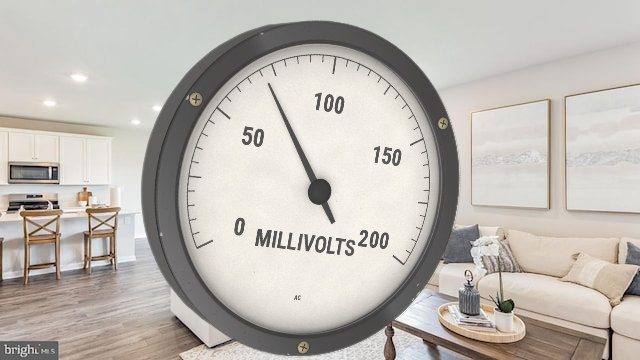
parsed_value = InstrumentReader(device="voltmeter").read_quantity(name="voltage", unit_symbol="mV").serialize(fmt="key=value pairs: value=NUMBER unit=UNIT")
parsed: value=70 unit=mV
